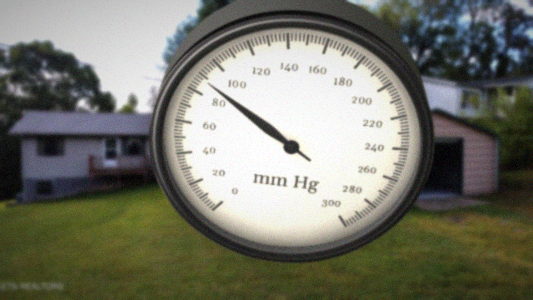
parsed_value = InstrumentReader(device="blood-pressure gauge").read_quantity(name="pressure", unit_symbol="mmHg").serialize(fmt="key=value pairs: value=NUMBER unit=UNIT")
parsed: value=90 unit=mmHg
